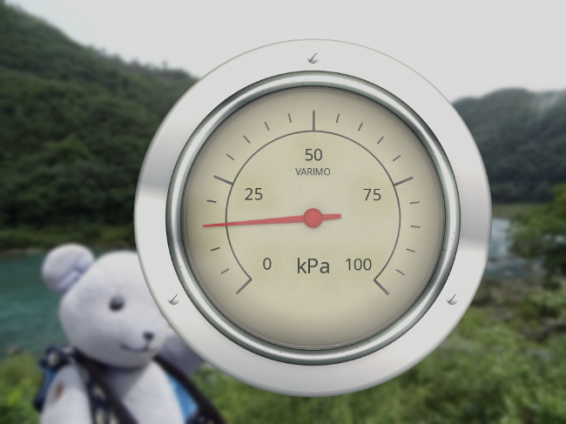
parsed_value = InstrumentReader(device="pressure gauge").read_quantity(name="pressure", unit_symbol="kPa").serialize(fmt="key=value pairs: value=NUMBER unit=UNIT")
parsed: value=15 unit=kPa
